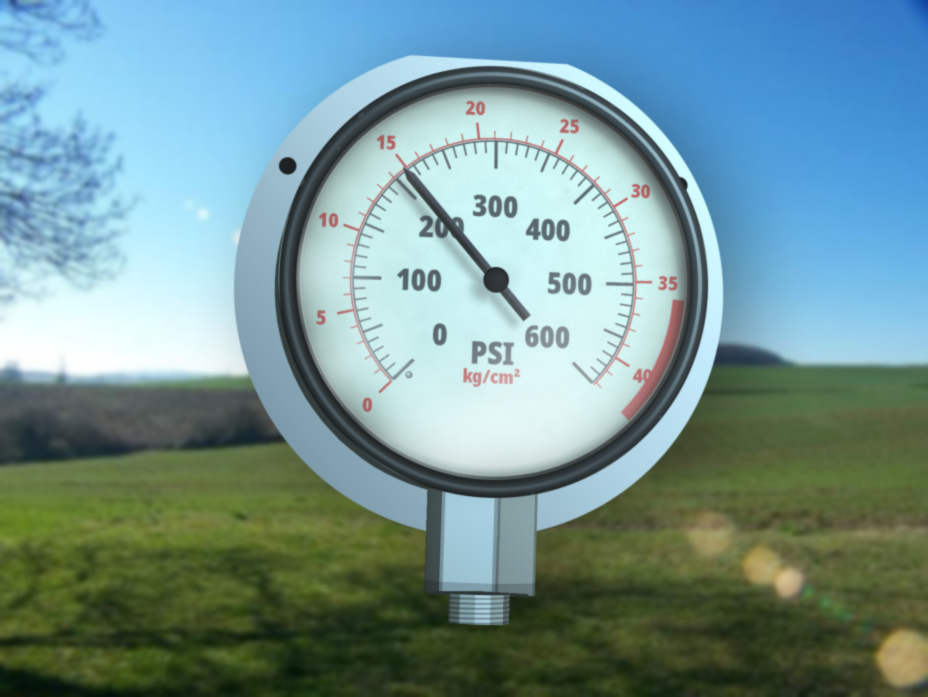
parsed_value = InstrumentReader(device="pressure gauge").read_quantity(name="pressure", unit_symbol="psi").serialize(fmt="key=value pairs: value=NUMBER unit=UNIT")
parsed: value=210 unit=psi
